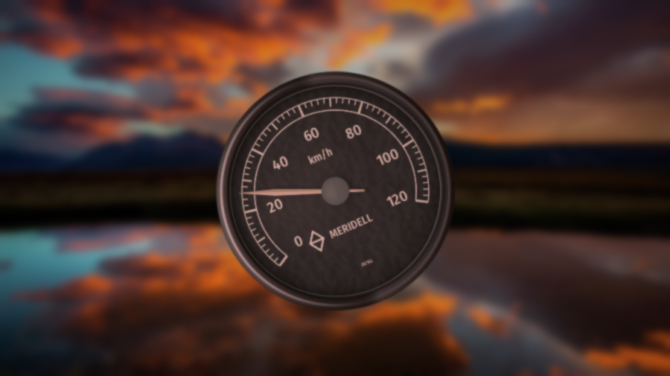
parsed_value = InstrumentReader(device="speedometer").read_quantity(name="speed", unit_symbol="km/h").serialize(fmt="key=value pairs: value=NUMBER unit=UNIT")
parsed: value=26 unit=km/h
